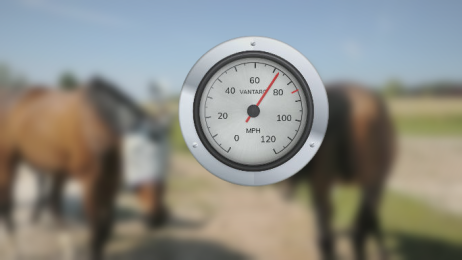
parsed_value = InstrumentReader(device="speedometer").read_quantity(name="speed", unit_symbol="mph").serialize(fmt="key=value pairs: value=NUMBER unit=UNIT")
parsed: value=72.5 unit=mph
